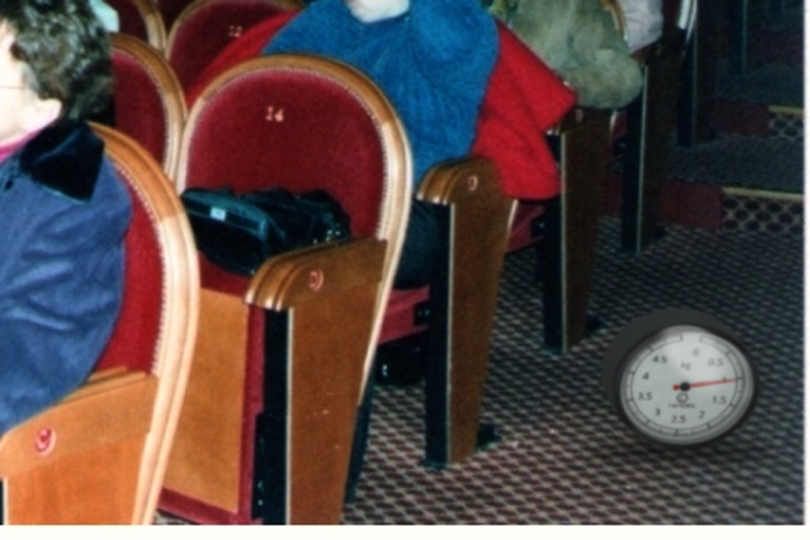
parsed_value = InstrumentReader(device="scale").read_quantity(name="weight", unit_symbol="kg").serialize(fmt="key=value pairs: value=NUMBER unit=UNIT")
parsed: value=1 unit=kg
